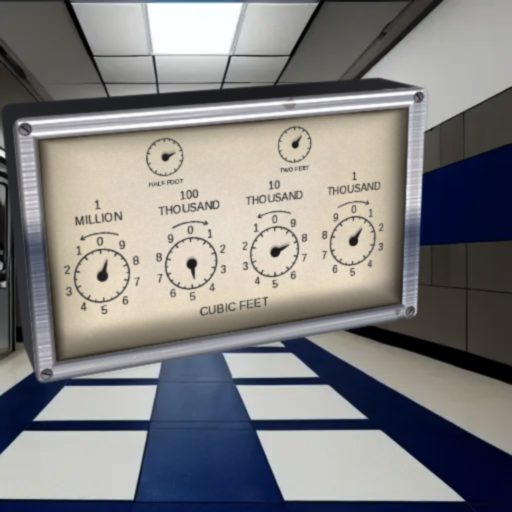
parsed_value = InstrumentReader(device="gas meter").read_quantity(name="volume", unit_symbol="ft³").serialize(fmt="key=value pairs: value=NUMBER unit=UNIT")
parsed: value=948100 unit=ft³
